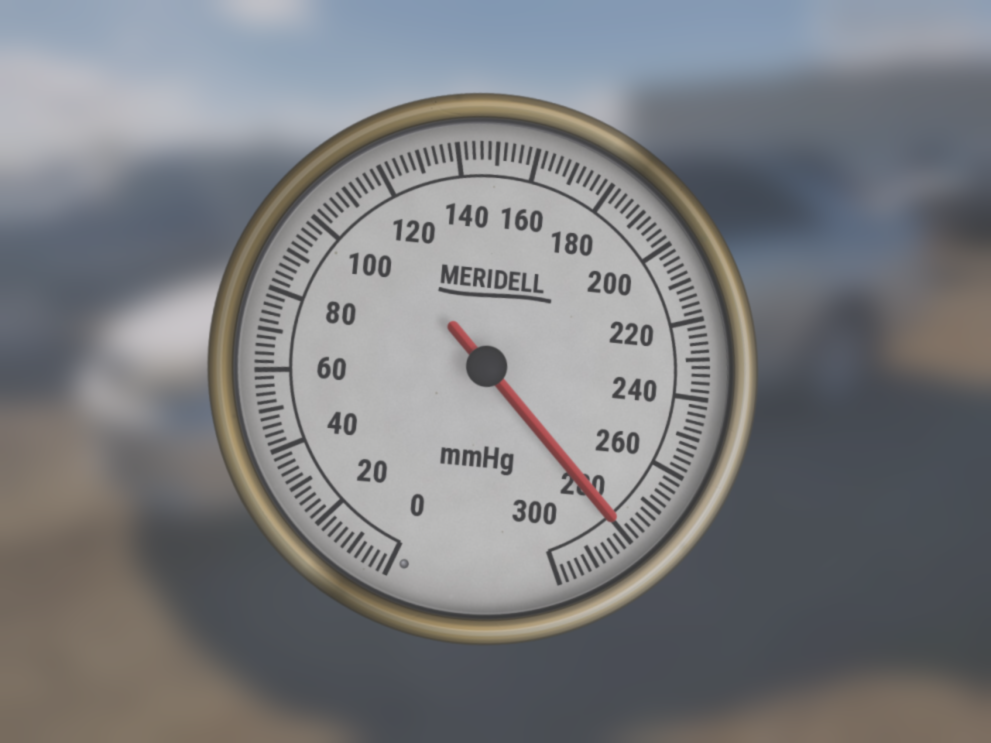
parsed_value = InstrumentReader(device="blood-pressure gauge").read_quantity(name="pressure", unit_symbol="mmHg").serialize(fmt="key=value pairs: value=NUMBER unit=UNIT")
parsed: value=280 unit=mmHg
